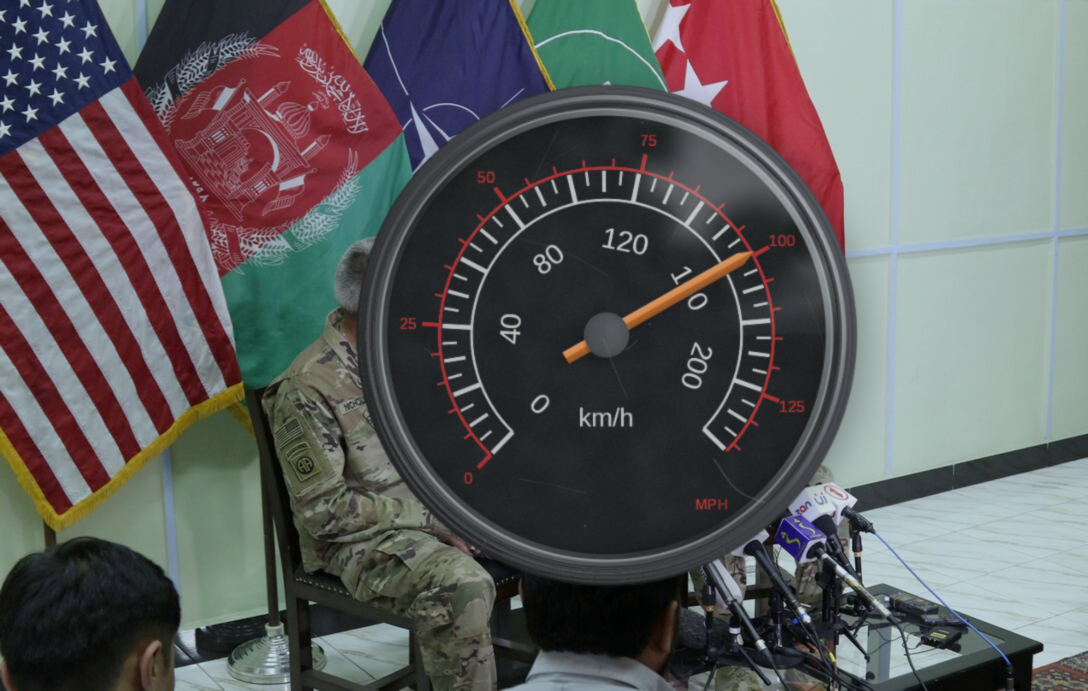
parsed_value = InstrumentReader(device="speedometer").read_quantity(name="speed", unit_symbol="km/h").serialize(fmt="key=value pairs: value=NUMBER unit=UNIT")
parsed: value=160 unit=km/h
